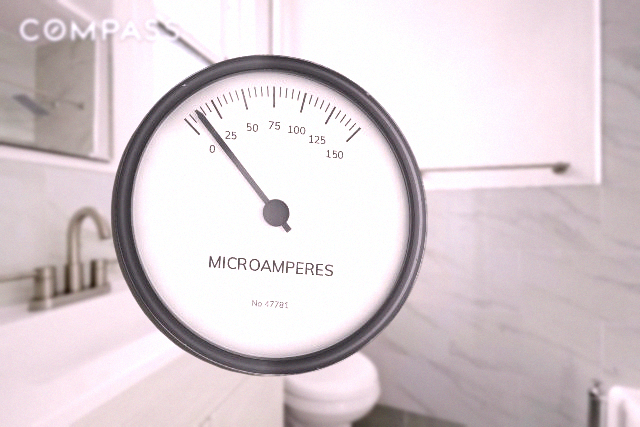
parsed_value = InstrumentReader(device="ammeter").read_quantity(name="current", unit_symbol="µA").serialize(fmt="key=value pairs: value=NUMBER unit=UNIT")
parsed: value=10 unit=µA
